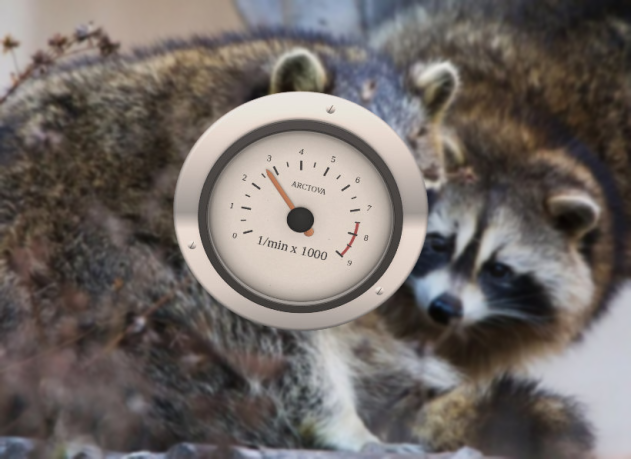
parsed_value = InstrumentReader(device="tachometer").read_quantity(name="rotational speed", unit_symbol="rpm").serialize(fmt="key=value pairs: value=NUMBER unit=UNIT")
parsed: value=2750 unit=rpm
